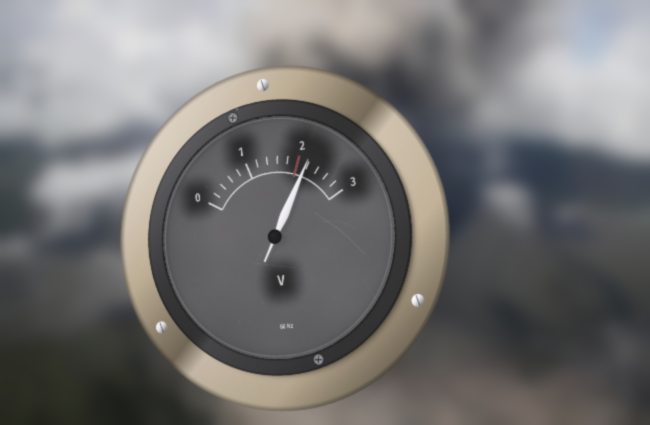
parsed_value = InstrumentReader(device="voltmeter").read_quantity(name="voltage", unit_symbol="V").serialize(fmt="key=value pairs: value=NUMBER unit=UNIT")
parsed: value=2.2 unit=V
